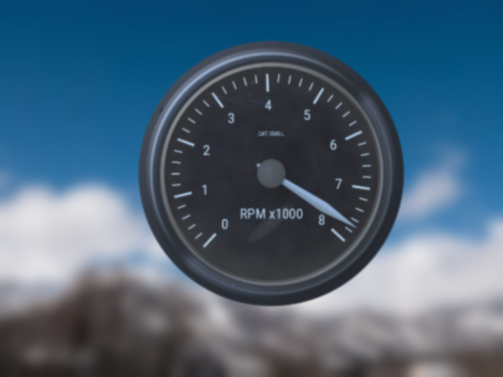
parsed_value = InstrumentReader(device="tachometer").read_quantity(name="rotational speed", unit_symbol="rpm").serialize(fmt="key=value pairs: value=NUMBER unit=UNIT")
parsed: value=7700 unit=rpm
